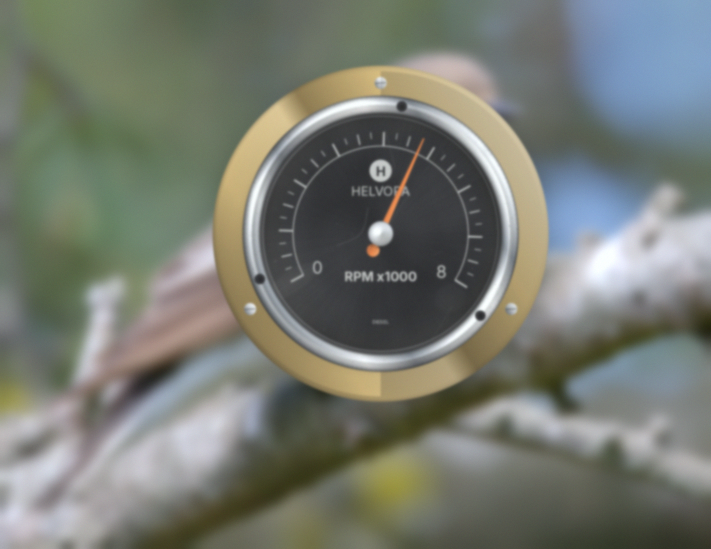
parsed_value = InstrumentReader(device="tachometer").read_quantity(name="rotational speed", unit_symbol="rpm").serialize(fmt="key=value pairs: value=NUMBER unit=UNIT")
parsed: value=4750 unit=rpm
